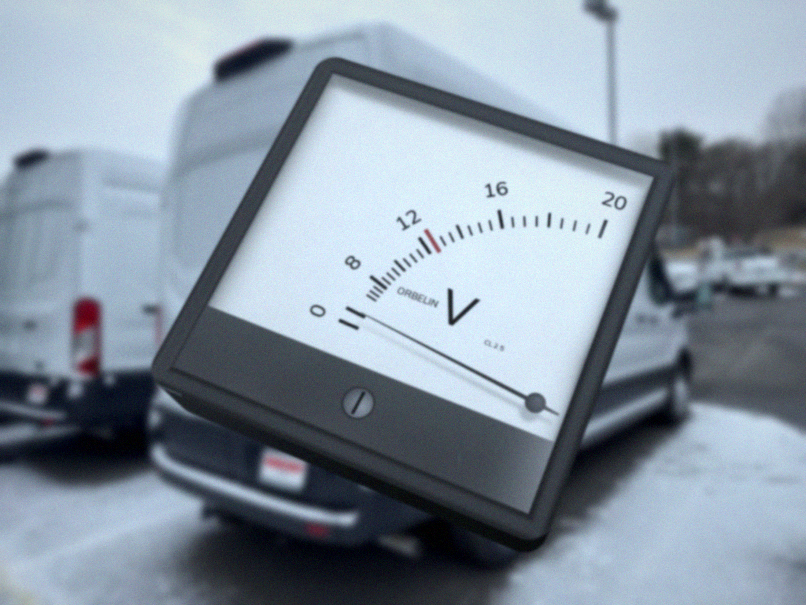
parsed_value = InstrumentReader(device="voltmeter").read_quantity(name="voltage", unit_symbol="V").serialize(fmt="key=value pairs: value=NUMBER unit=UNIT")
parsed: value=4 unit=V
